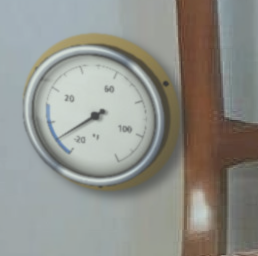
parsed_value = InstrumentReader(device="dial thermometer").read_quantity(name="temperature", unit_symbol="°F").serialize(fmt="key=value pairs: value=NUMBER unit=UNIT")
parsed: value=-10 unit=°F
